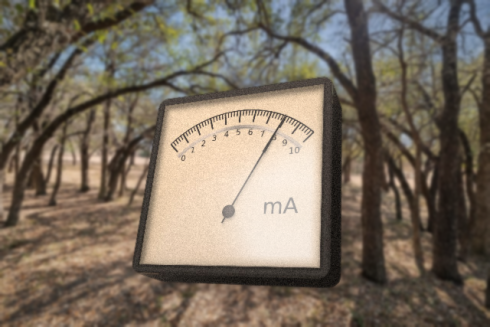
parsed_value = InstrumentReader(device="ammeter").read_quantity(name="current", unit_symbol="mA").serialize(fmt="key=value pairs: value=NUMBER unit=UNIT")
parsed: value=8 unit=mA
